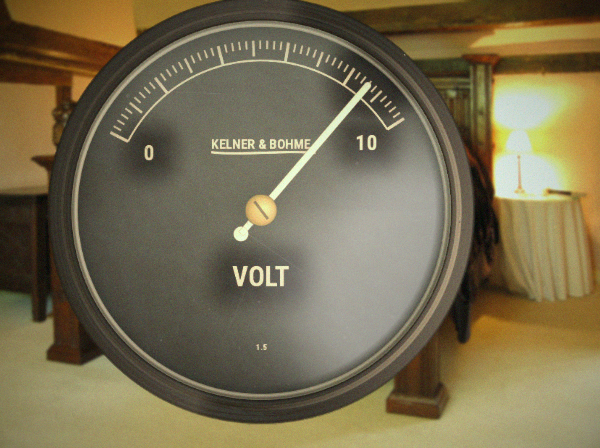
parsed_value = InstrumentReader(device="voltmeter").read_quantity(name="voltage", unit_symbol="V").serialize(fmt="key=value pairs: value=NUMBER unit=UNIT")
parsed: value=8.6 unit=V
